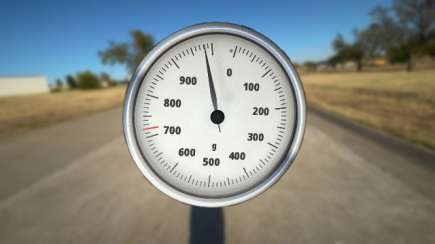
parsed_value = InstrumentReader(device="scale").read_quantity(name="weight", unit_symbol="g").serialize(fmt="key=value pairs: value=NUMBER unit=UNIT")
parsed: value=980 unit=g
